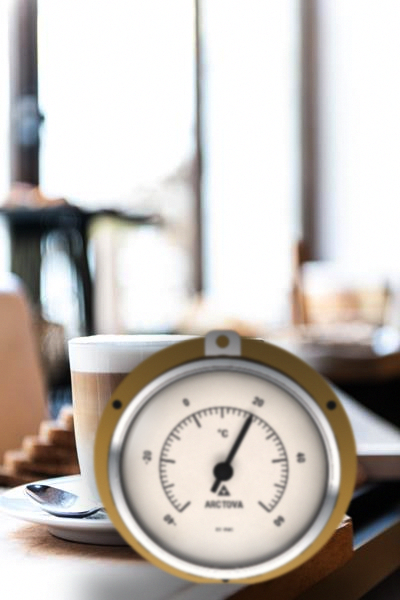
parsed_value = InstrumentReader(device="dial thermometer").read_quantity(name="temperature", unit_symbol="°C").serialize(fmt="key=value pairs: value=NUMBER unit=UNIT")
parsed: value=20 unit=°C
